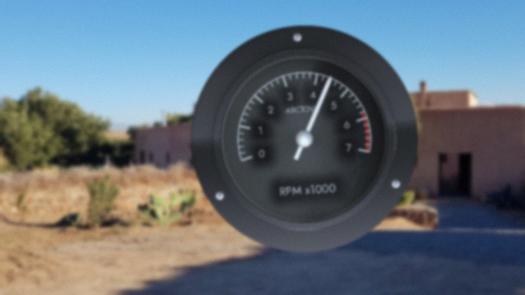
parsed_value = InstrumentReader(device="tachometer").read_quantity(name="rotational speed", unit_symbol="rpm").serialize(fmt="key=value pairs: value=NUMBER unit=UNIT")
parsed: value=4400 unit=rpm
